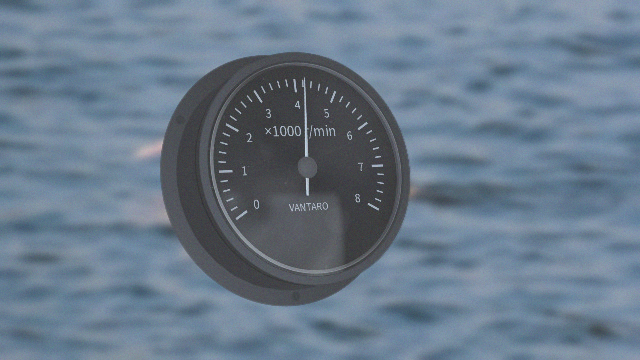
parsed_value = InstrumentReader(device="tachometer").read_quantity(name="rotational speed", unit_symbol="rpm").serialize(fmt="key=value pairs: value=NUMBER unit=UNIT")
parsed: value=4200 unit=rpm
